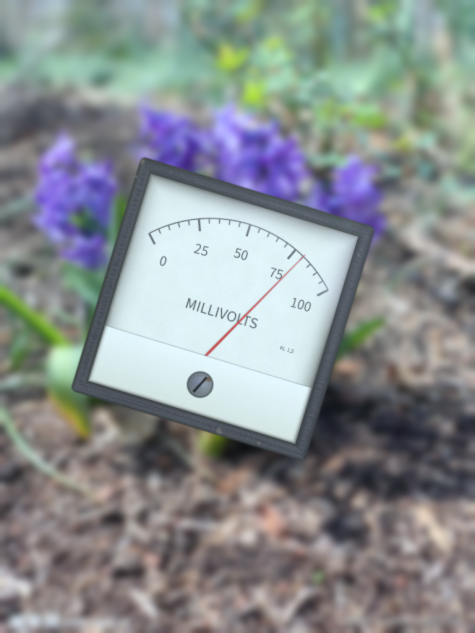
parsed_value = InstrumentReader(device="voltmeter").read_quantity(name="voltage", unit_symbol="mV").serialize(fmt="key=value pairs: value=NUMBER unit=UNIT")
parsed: value=80 unit=mV
